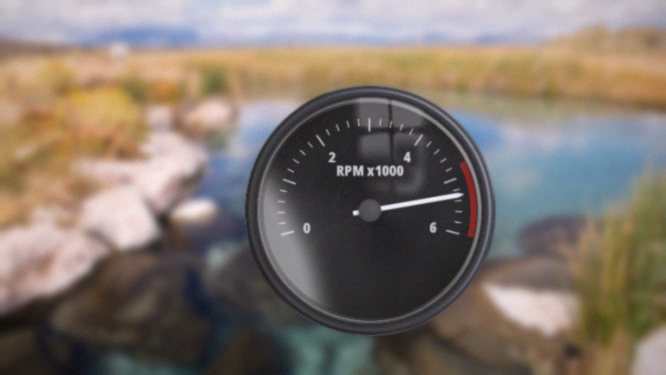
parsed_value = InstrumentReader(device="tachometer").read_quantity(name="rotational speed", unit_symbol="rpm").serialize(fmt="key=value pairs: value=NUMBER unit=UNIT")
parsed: value=5300 unit=rpm
